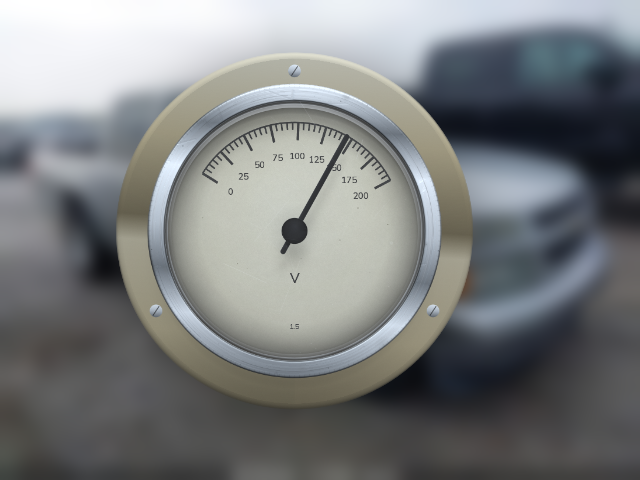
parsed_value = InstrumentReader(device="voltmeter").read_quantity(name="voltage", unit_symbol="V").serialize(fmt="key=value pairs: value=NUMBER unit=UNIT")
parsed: value=145 unit=V
